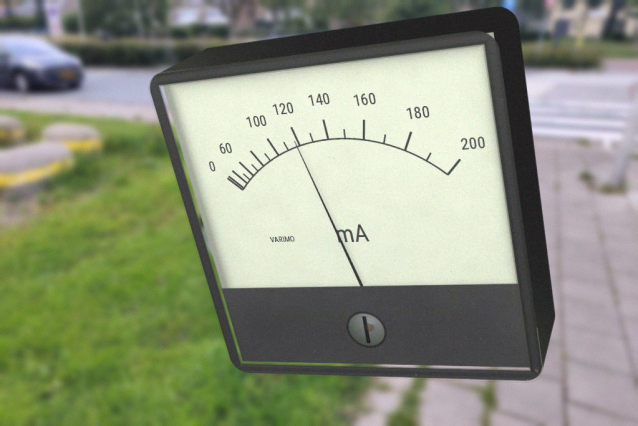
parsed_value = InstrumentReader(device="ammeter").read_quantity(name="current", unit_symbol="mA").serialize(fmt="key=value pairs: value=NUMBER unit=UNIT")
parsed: value=120 unit=mA
